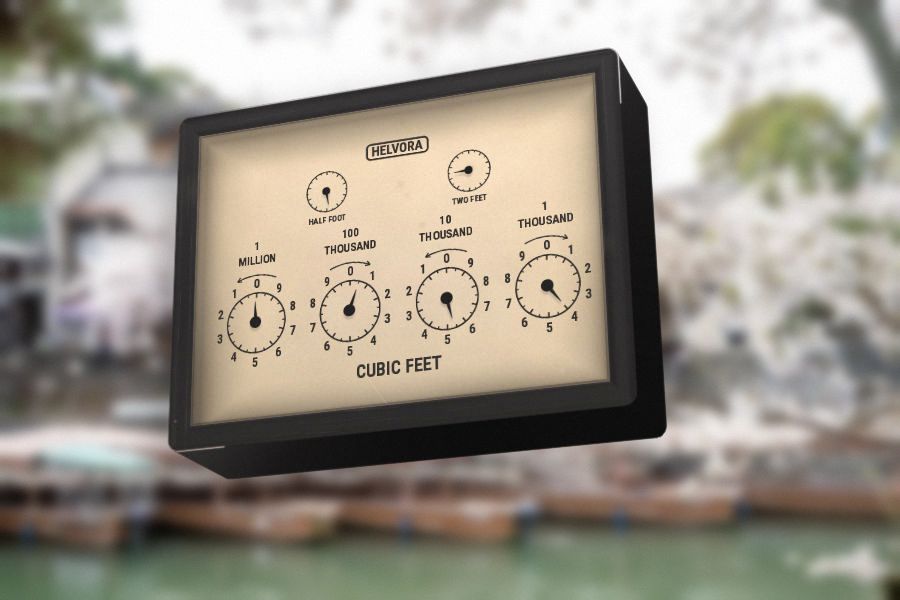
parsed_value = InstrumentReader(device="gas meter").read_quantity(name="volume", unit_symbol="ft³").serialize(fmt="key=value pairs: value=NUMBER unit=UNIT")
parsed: value=5400 unit=ft³
